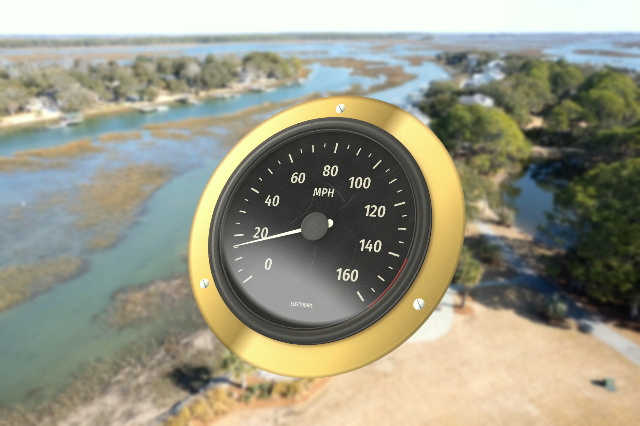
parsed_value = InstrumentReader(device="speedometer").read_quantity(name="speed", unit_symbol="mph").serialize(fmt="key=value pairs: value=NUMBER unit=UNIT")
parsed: value=15 unit=mph
